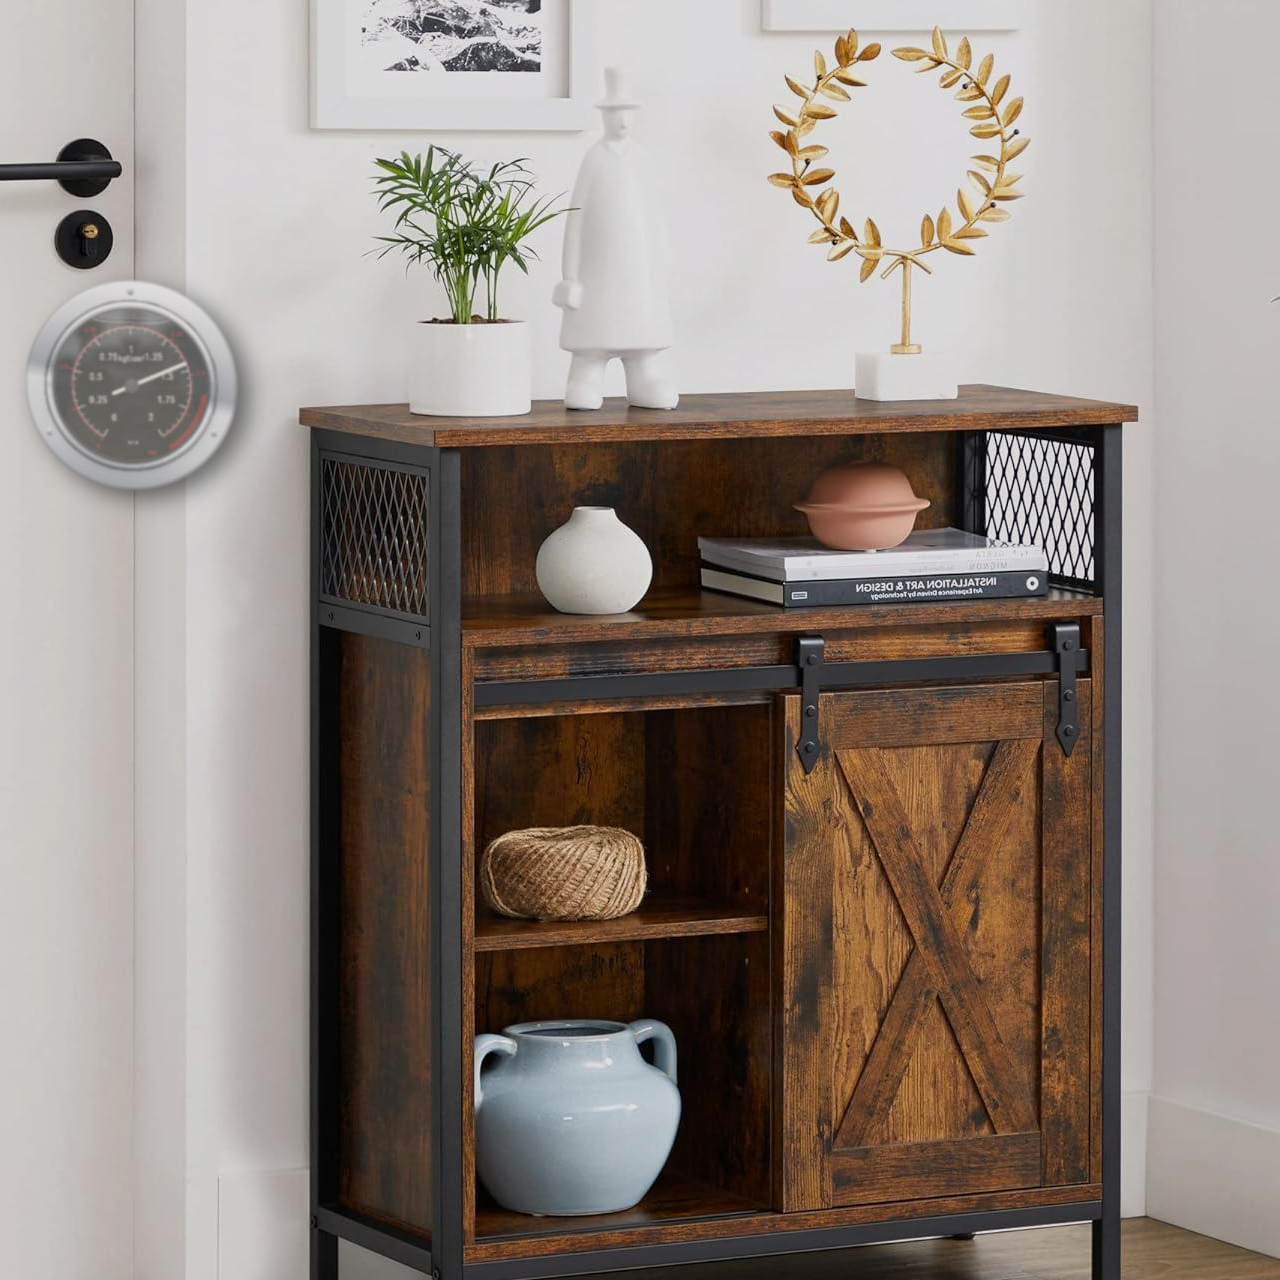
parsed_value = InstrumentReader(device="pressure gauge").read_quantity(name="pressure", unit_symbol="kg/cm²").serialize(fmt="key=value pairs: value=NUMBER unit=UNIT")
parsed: value=1.45 unit=kg/cm²
